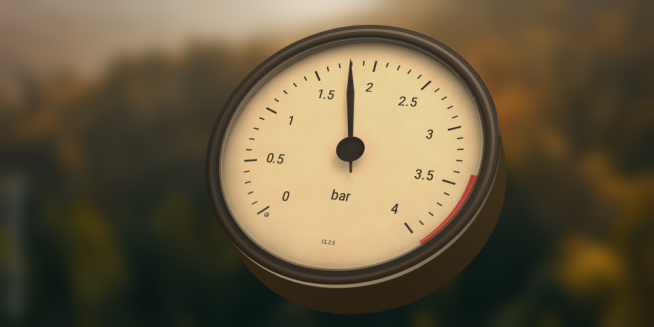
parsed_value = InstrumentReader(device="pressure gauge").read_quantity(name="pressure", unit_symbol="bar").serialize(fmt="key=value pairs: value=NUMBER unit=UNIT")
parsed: value=1.8 unit=bar
